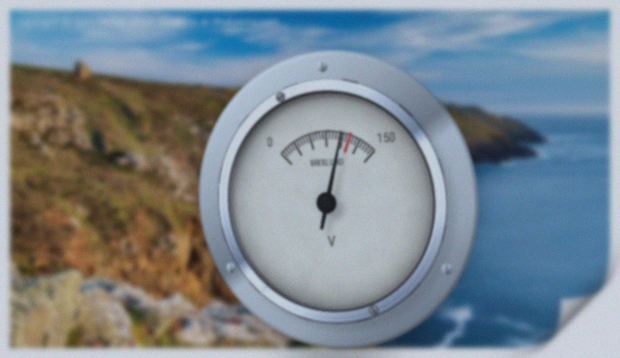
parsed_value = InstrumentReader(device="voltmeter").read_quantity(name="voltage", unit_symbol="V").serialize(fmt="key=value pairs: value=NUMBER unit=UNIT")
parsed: value=100 unit=V
